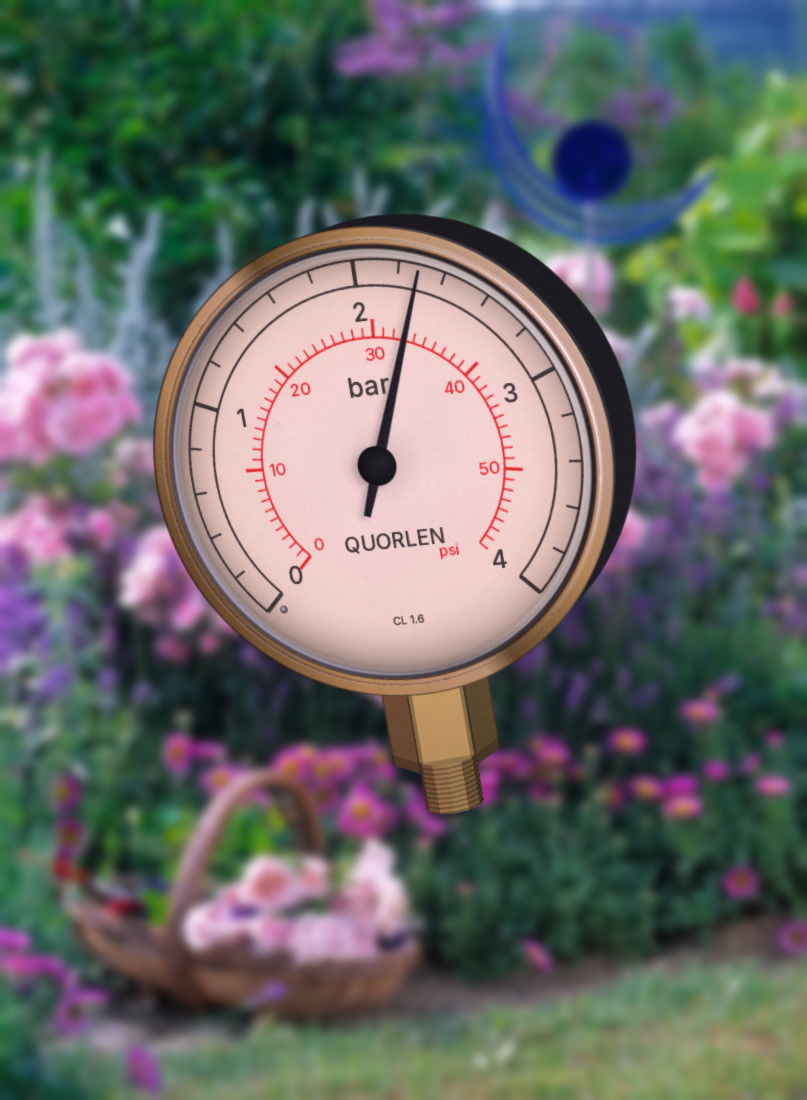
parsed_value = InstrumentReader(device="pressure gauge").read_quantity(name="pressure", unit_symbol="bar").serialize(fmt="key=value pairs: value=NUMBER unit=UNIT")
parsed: value=2.3 unit=bar
